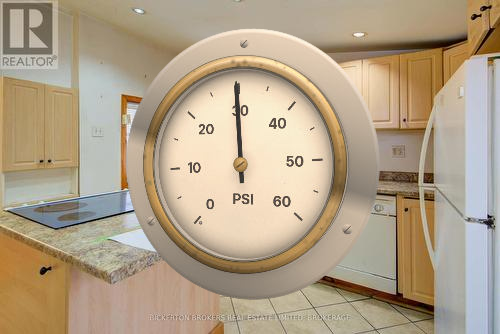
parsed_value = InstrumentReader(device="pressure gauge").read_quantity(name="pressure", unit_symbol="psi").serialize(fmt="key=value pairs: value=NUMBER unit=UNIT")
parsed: value=30 unit=psi
